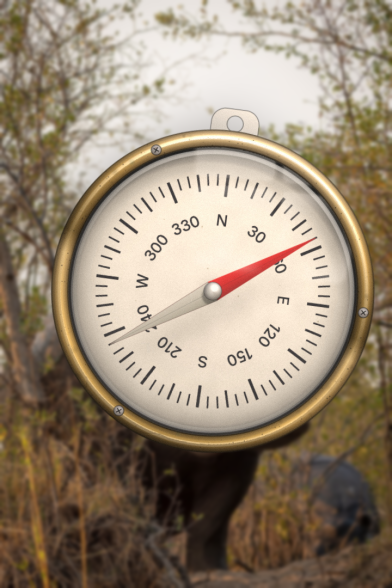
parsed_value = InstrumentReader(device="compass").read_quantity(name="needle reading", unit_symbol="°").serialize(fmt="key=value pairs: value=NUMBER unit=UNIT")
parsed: value=55 unit=°
